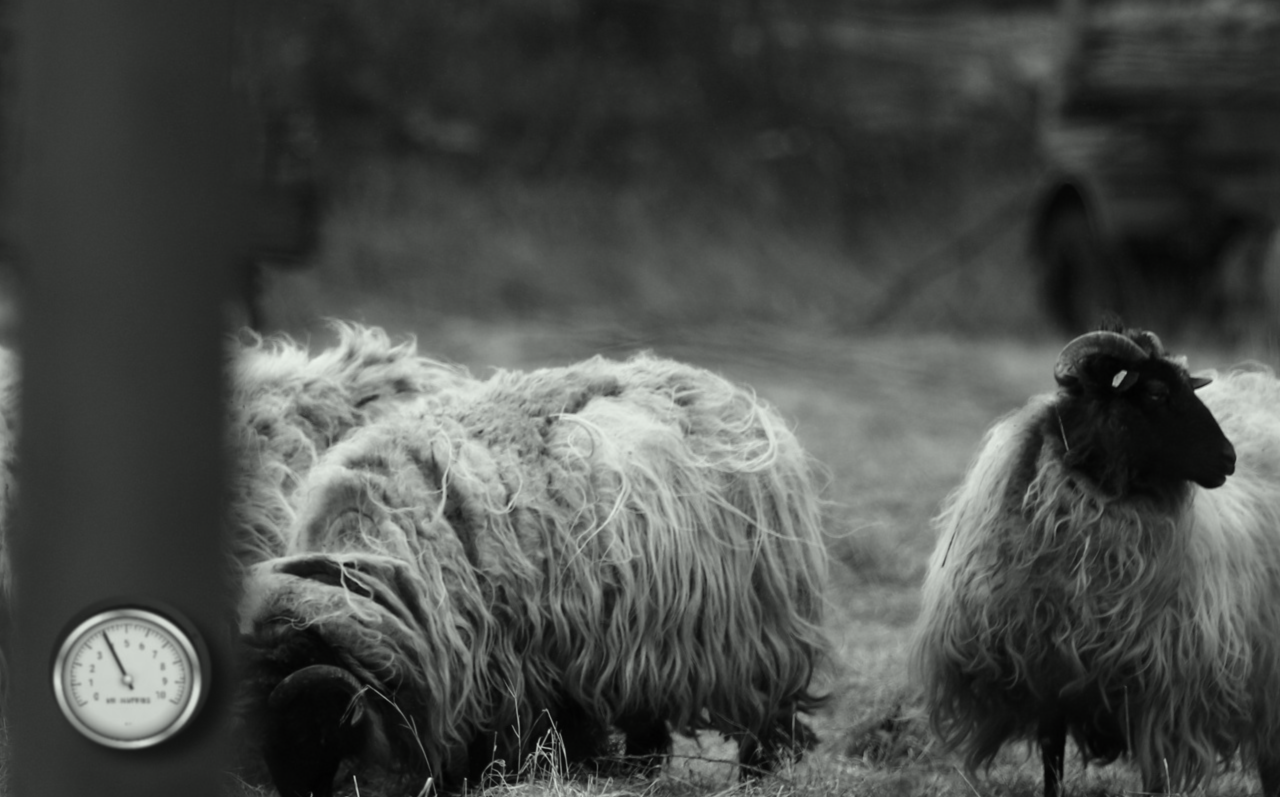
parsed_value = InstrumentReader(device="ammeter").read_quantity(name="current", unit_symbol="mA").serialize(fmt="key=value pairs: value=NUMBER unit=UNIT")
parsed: value=4 unit=mA
